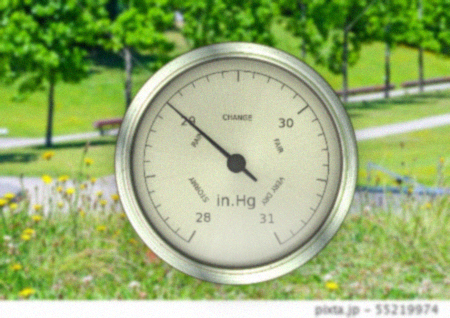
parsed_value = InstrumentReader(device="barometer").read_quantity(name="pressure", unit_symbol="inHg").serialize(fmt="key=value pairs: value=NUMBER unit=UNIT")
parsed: value=29 unit=inHg
